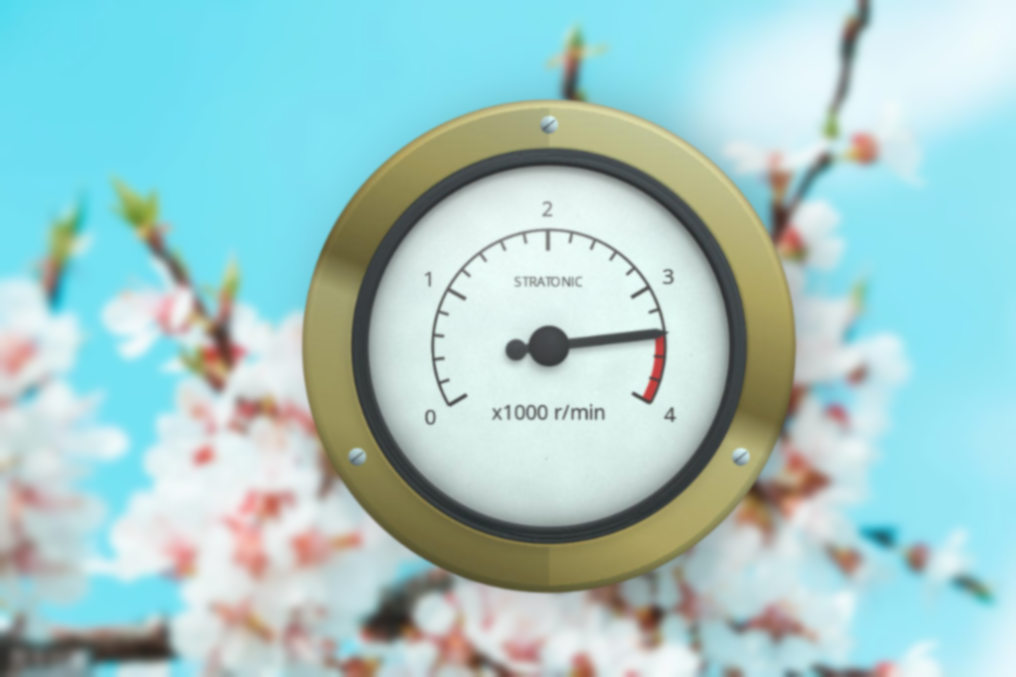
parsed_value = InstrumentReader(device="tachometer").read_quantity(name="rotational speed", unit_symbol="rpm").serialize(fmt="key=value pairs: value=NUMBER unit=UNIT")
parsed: value=3400 unit=rpm
